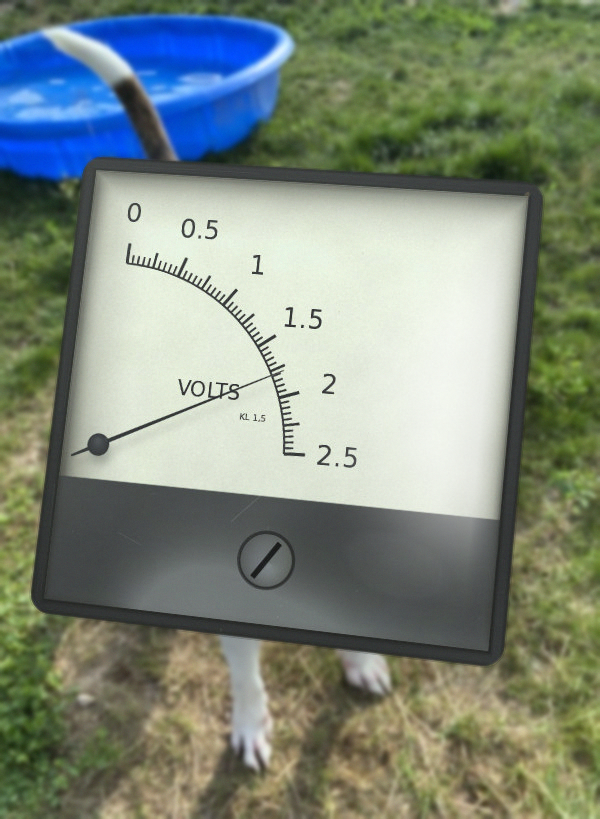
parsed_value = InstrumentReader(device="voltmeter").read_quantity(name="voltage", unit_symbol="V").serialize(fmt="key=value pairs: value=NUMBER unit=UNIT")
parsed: value=1.8 unit=V
